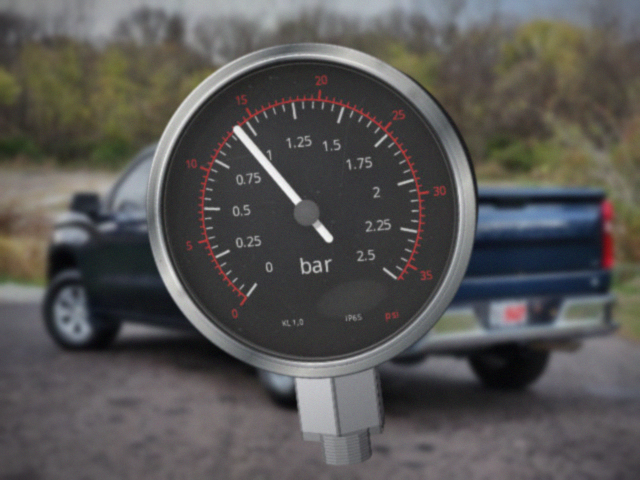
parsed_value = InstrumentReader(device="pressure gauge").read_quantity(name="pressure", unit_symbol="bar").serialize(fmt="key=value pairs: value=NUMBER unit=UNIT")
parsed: value=0.95 unit=bar
